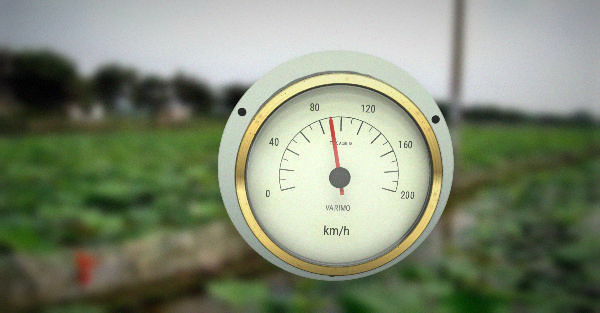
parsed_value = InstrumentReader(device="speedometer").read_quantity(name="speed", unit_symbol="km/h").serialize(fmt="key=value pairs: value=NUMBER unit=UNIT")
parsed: value=90 unit=km/h
